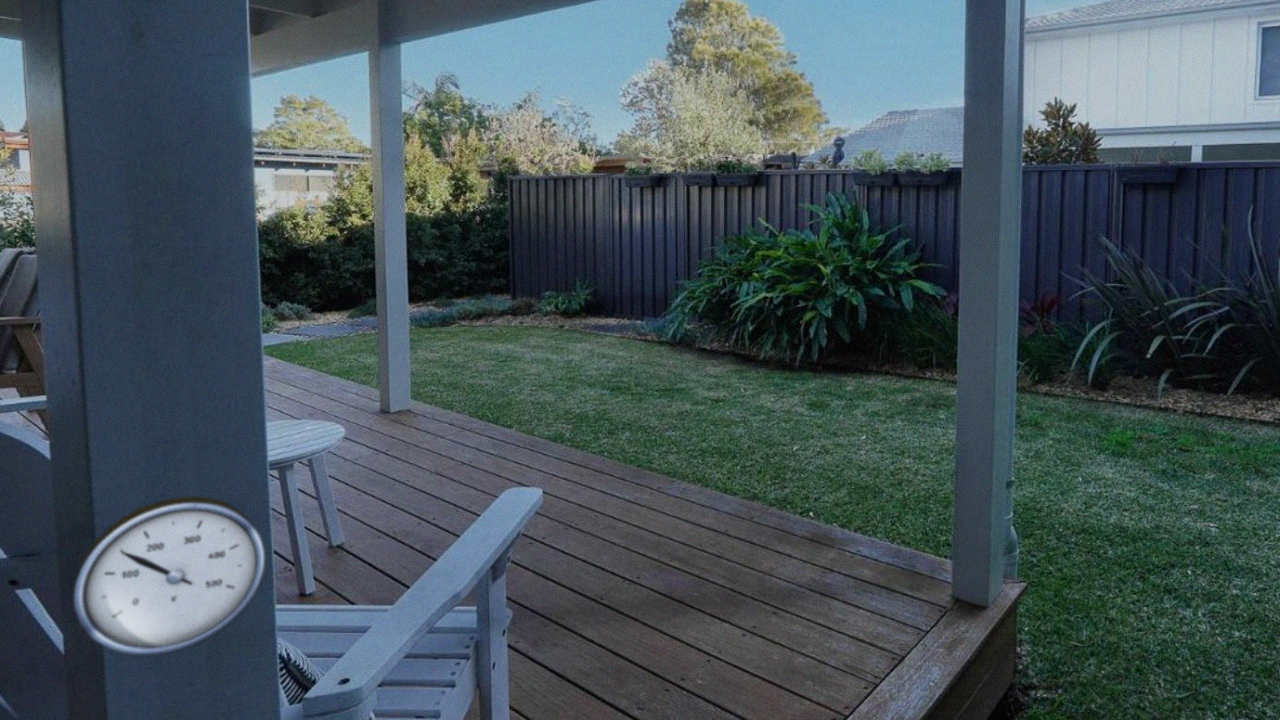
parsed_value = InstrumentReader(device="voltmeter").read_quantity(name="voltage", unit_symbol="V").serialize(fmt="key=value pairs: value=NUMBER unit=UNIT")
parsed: value=150 unit=V
